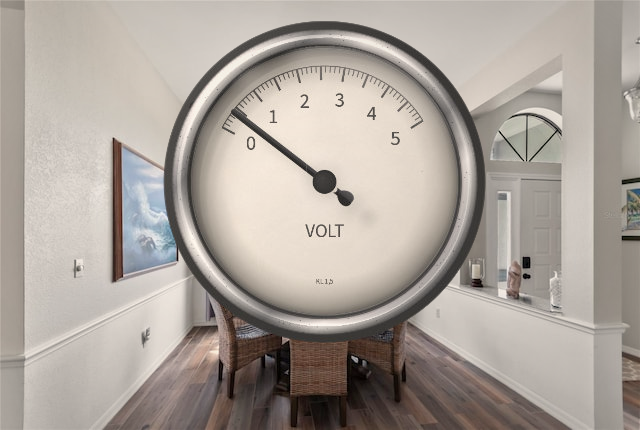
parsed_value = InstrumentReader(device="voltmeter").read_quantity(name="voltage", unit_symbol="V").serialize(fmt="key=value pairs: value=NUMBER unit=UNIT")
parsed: value=0.4 unit=V
